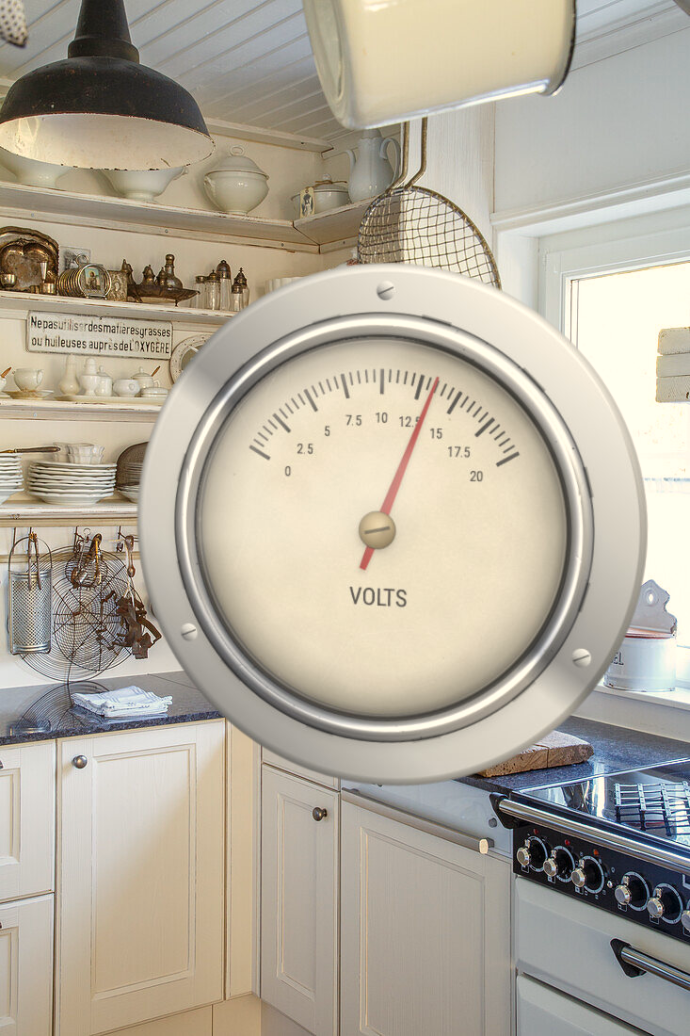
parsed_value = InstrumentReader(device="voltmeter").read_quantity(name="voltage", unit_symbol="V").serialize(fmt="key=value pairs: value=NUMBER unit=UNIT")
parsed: value=13.5 unit=V
